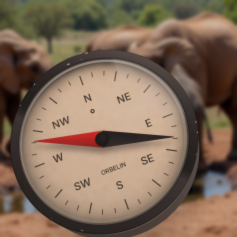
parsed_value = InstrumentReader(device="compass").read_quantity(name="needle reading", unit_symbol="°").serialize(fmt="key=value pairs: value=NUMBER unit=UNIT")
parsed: value=290 unit=°
